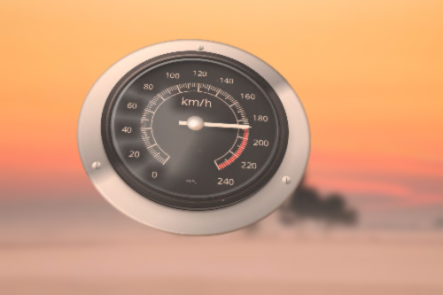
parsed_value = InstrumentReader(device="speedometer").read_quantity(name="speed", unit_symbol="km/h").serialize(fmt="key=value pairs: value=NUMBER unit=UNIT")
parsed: value=190 unit=km/h
